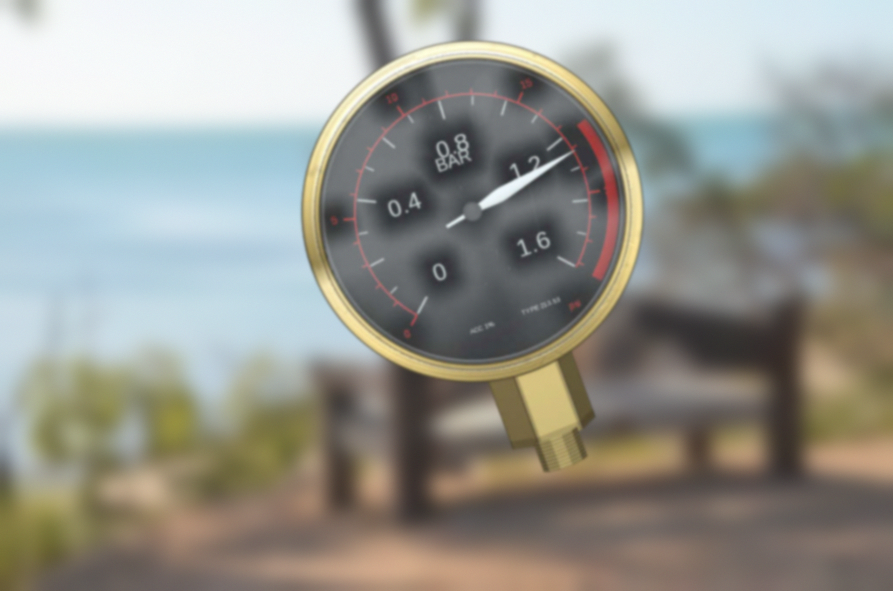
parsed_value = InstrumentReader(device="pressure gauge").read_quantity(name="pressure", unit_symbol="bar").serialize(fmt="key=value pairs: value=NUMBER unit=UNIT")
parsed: value=1.25 unit=bar
